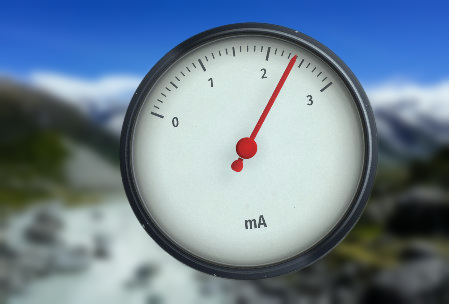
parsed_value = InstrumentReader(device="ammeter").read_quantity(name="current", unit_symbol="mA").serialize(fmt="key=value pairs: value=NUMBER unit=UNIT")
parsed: value=2.4 unit=mA
